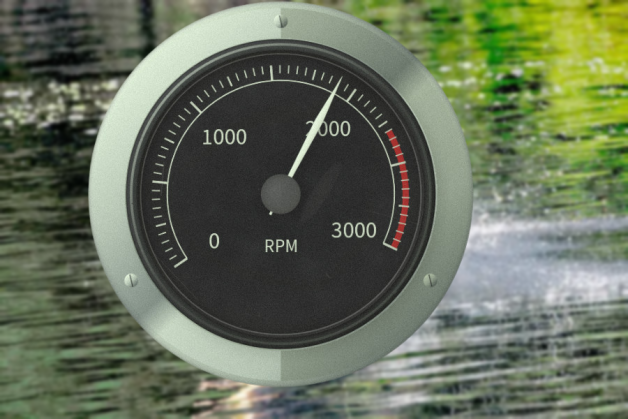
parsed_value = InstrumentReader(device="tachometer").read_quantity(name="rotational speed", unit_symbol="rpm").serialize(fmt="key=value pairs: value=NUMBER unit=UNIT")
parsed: value=1900 unit=rpm
